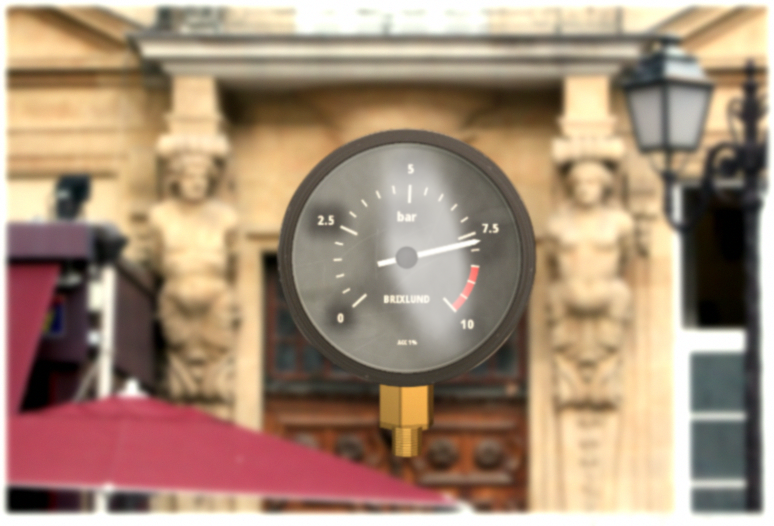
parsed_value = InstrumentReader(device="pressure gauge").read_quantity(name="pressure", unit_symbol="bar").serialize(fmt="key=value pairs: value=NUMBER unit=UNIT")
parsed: value=7.75 unit=bar
